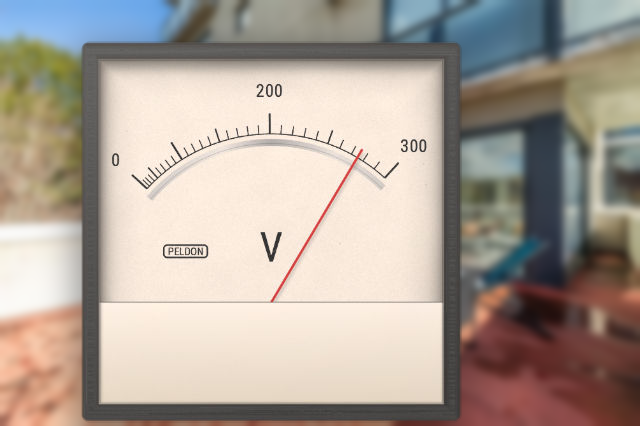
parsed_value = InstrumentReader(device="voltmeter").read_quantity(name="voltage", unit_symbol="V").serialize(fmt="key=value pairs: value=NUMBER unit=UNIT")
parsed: value=275 unit=V
